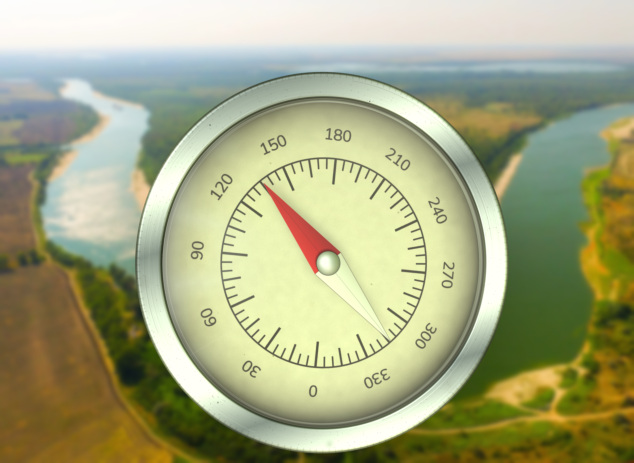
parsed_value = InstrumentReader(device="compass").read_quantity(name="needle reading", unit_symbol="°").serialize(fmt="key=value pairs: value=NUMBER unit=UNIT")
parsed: value=135 unit=°
